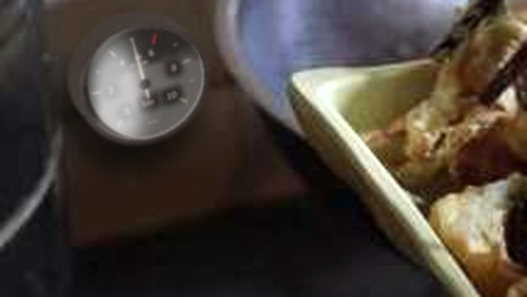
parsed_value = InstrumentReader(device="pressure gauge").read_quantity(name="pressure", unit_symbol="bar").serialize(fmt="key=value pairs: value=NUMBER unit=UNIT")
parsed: value=5 unit=bar
